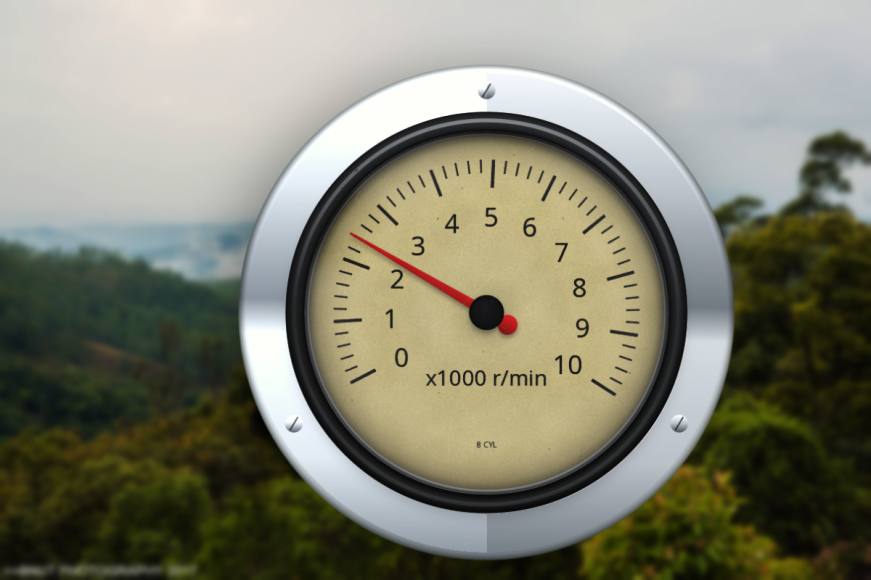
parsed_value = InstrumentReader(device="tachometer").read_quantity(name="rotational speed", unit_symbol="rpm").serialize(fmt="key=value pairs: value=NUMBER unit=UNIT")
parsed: value=2400 unit=rpm
